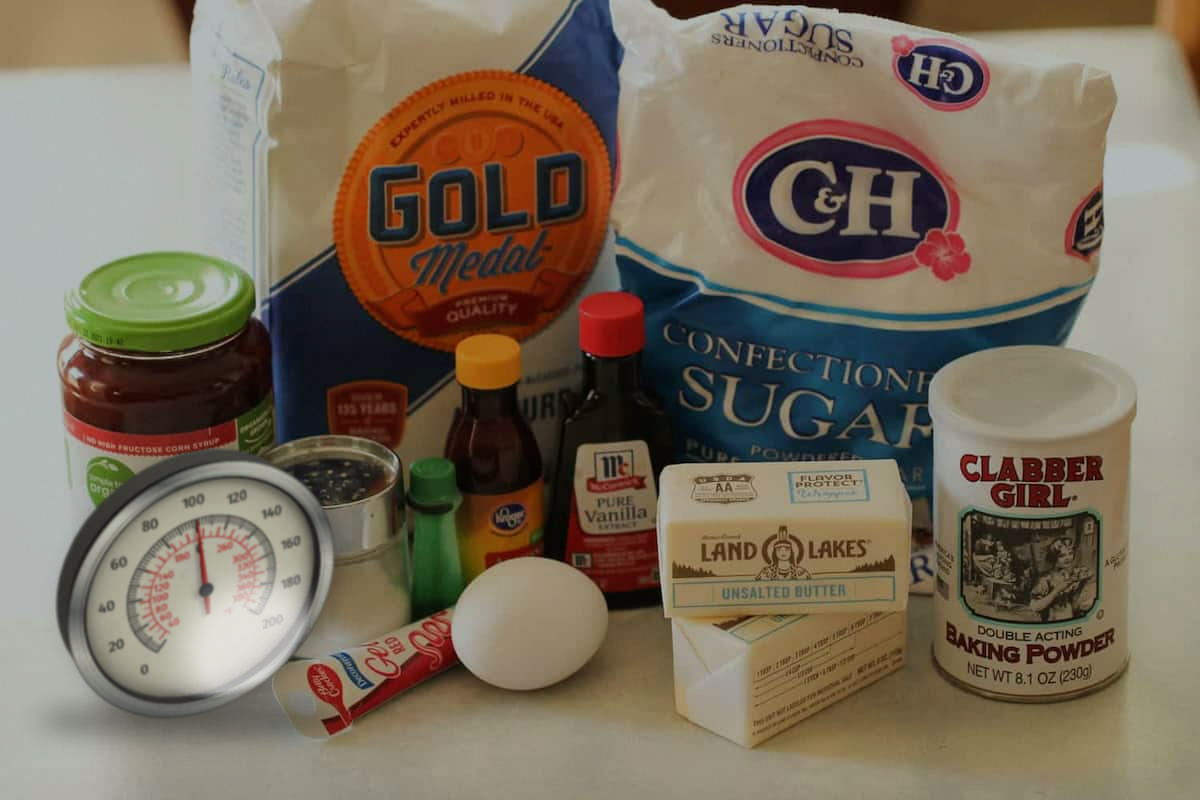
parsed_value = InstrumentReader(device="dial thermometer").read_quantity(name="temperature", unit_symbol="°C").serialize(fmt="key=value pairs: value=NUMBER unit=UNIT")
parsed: value=100 unit=°C
